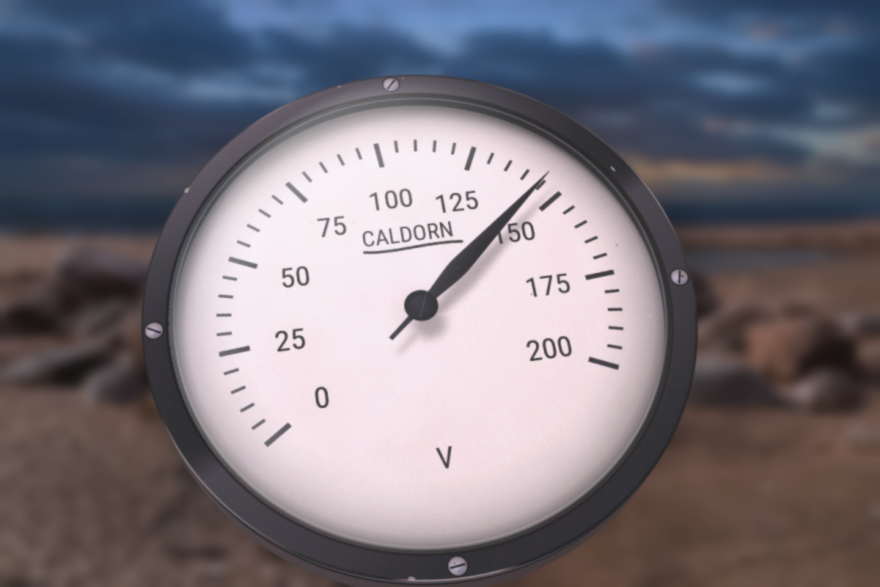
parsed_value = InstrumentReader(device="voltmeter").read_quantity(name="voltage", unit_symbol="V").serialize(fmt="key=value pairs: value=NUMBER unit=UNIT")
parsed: value=145 unit=V
